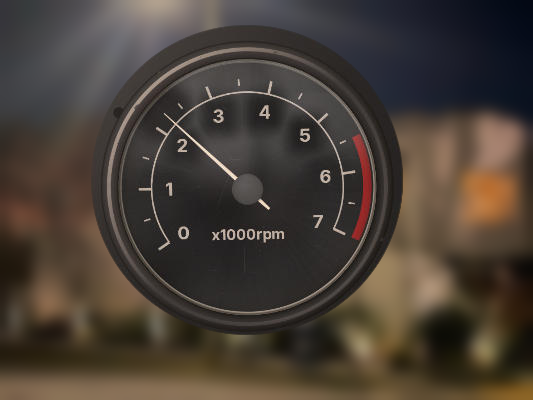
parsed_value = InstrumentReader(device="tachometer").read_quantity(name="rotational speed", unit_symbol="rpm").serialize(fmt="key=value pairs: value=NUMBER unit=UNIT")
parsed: value=2250 unit=rpm
